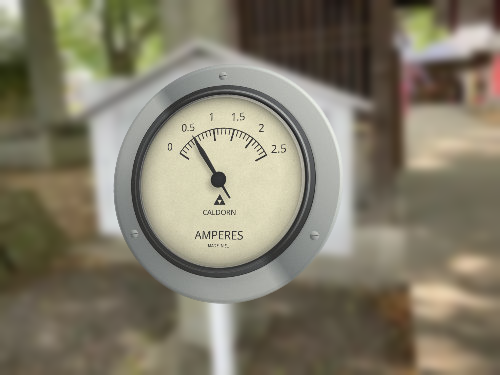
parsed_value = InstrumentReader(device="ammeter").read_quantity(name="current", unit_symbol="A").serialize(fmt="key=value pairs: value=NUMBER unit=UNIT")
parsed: value=0.5 unit=A
